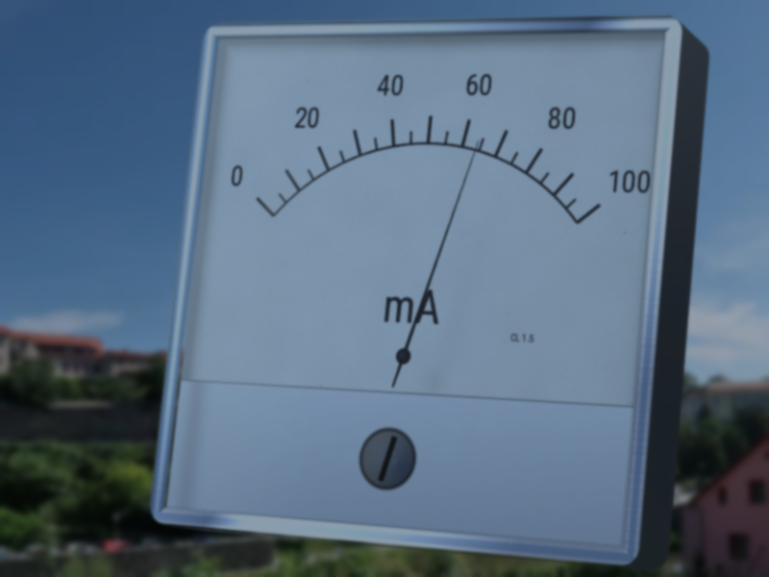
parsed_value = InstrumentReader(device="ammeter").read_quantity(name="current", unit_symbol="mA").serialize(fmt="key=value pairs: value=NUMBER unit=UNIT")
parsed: value=65 unit=mA
